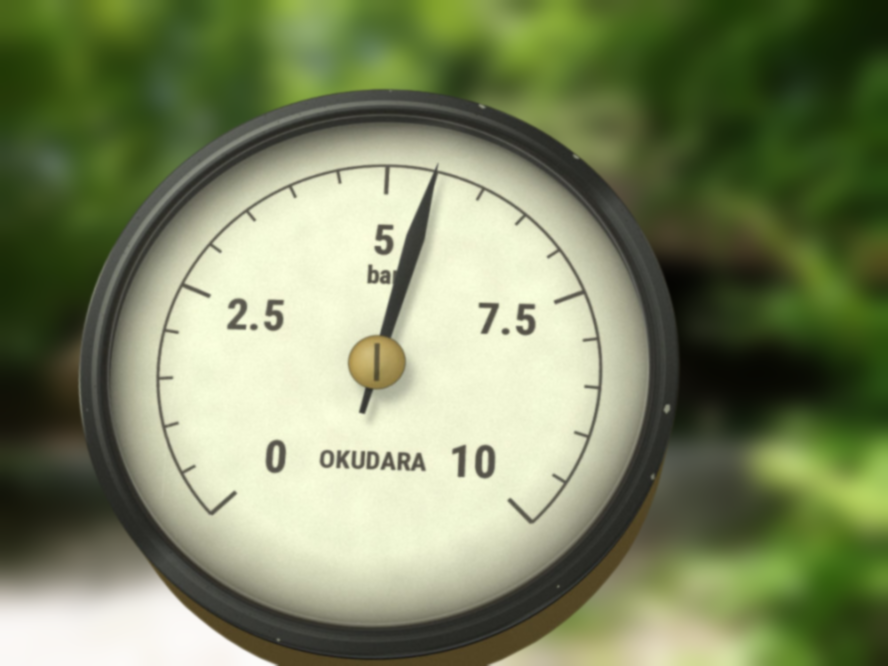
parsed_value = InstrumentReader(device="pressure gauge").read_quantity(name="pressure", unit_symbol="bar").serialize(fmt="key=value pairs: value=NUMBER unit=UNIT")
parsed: value=5.5 unit=bar
